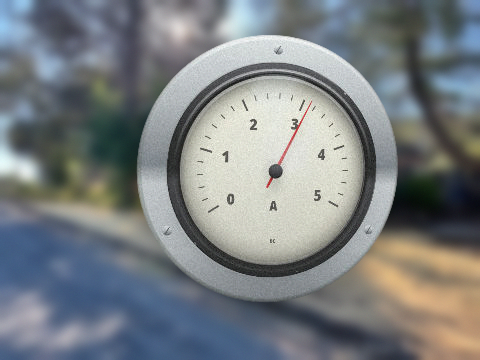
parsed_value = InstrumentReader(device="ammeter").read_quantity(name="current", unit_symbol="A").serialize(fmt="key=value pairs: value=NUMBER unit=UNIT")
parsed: value=3.1 unit=A
